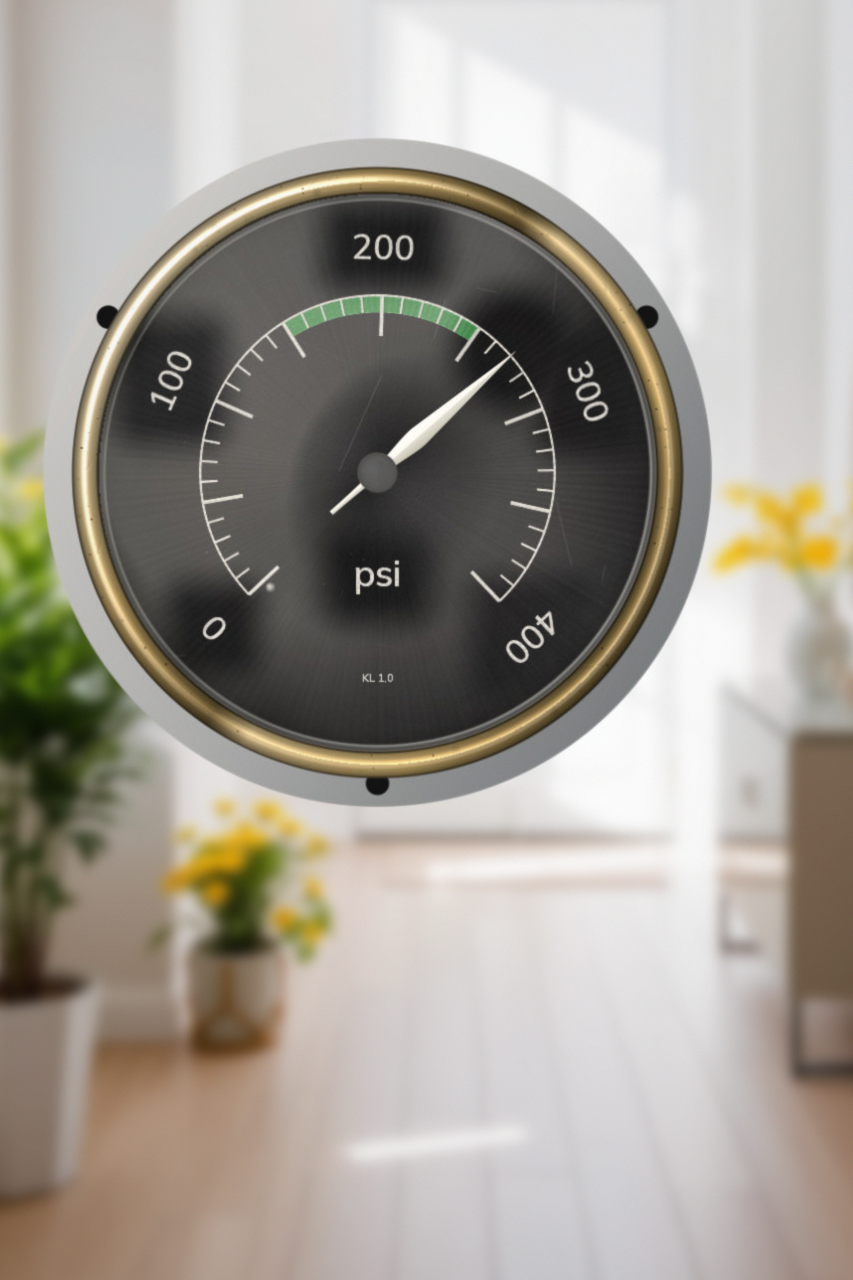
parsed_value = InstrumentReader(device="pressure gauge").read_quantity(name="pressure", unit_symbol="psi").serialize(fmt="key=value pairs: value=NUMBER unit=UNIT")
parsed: value=270 unit=psi
